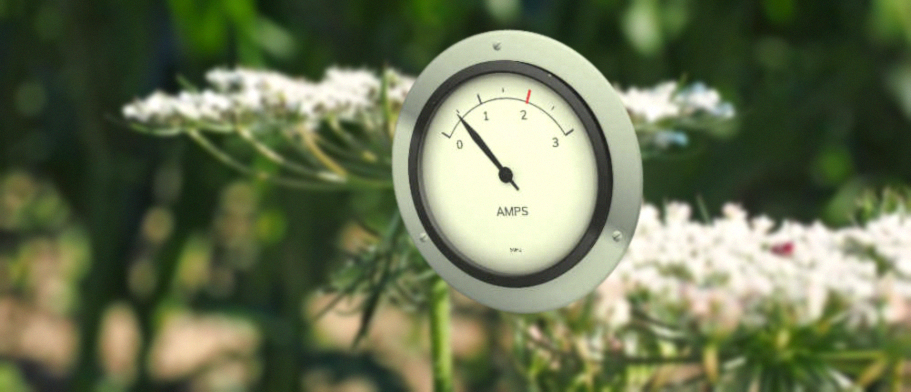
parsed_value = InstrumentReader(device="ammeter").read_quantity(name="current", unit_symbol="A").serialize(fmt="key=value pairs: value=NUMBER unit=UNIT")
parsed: value=0.5 unit=A
